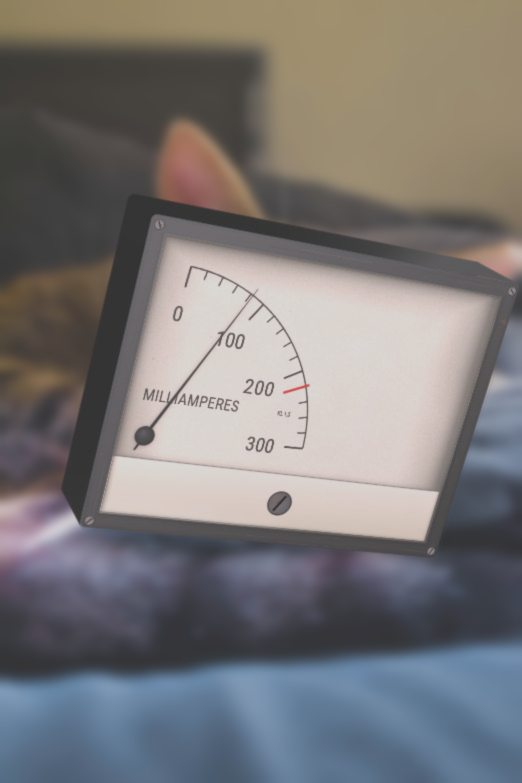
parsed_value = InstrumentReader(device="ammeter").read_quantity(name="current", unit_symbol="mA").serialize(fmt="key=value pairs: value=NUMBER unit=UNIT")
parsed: value=80 unit=mA
